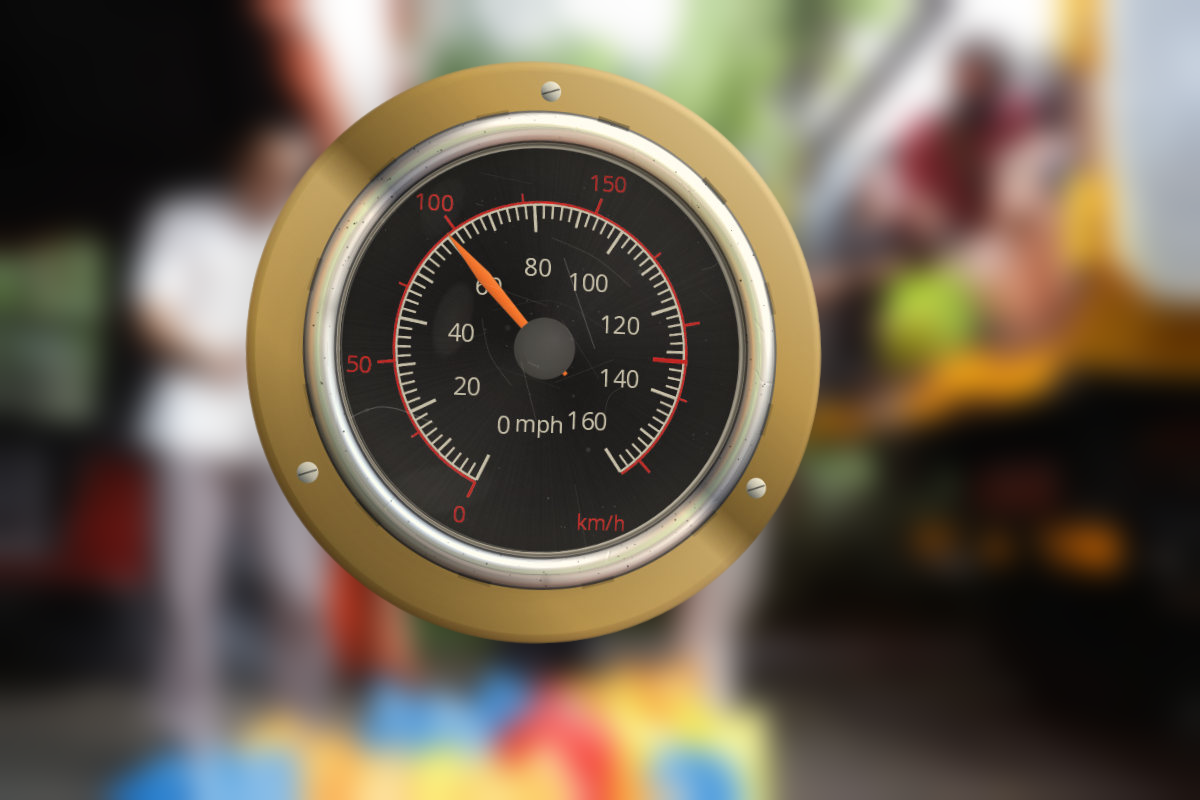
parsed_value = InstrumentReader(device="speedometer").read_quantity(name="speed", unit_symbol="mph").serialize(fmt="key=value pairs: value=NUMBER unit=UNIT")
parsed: value=60 unit=mph
